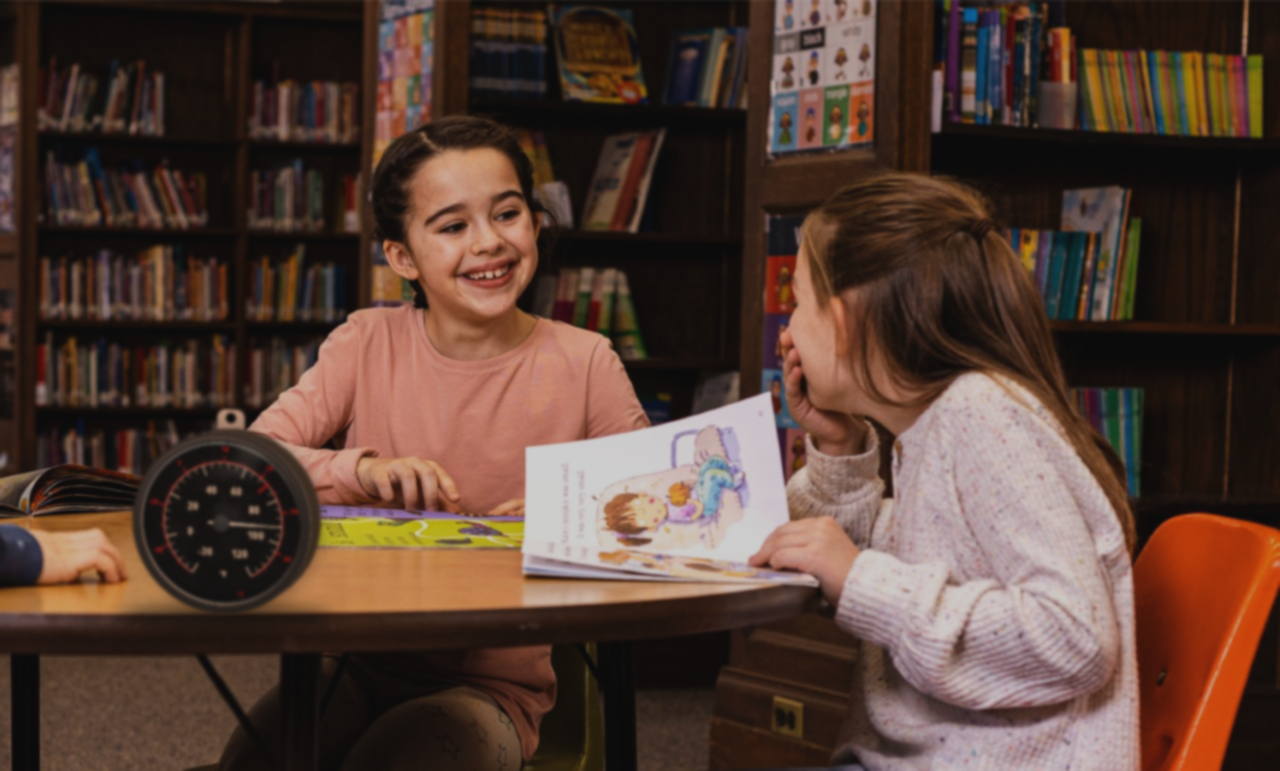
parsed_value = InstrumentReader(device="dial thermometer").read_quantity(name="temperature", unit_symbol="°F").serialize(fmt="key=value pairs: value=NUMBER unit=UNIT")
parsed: value=92 unit=°F
